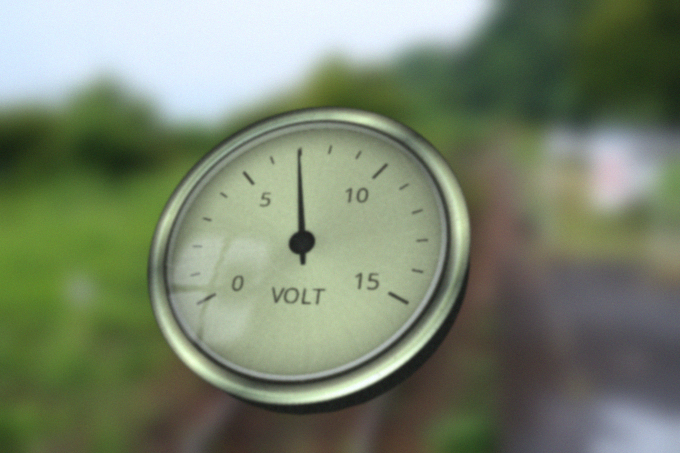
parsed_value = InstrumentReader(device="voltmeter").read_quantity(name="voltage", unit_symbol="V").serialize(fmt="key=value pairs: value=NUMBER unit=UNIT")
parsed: value=7 unit=V
